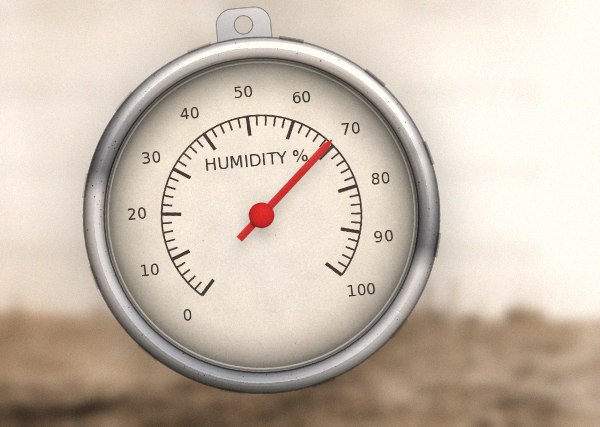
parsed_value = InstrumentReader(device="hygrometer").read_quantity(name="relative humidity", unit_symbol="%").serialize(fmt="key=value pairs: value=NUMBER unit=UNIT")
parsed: value=69 unit=%
